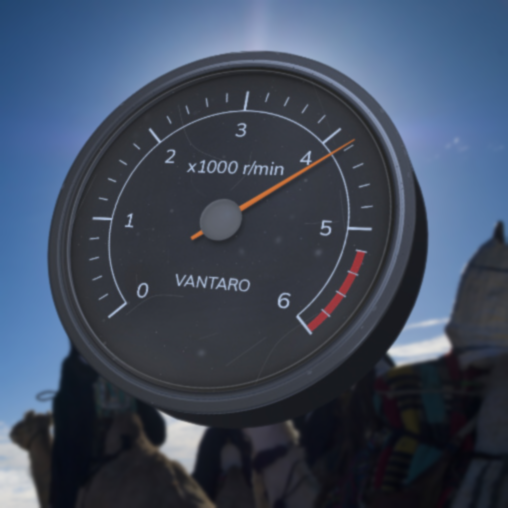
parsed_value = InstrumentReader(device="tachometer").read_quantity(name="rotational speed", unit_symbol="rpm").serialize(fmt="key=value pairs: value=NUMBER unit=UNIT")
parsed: value=4200 unit=rpm
